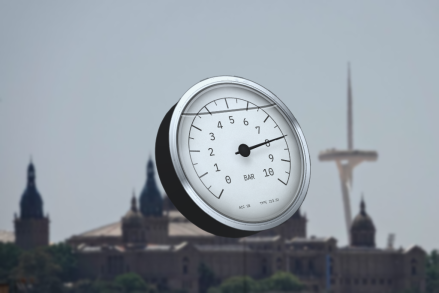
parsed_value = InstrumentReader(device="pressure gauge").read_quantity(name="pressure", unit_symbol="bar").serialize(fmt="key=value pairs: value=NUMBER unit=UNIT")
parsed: value=8 unit=bar
